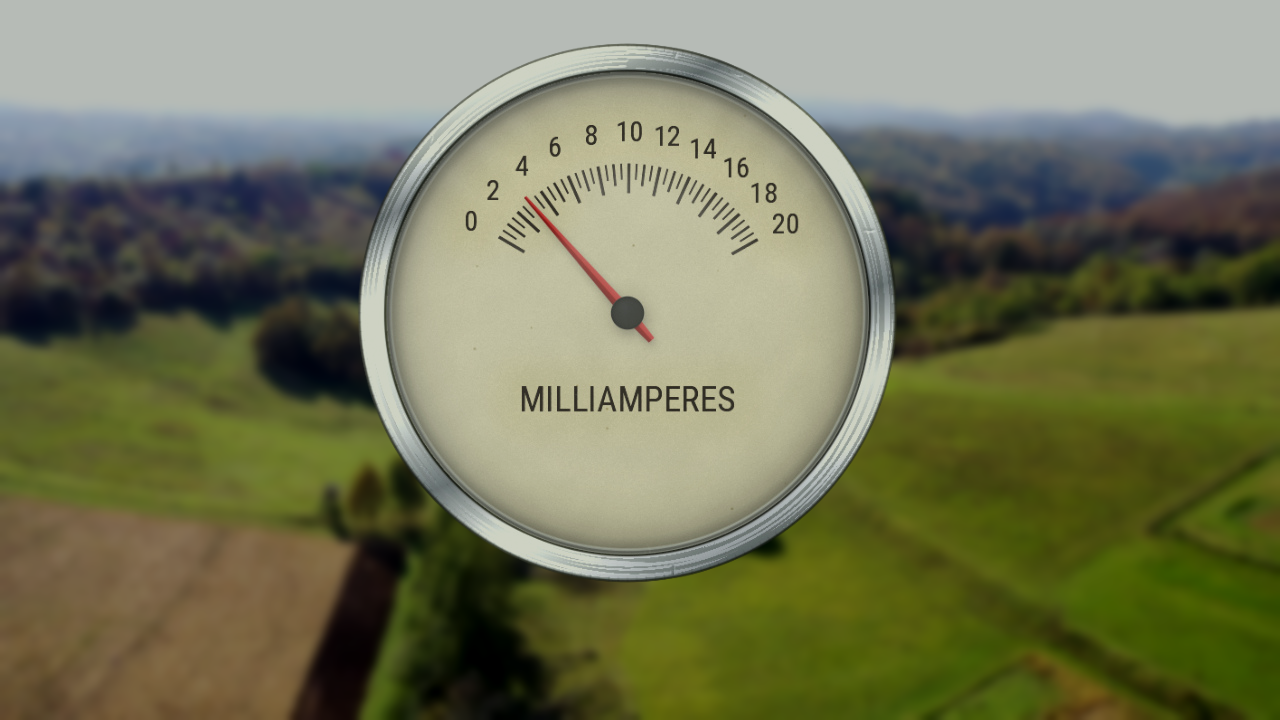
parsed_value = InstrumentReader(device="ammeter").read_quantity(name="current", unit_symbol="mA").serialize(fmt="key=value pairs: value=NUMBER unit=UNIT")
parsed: value=3 unit=mA
